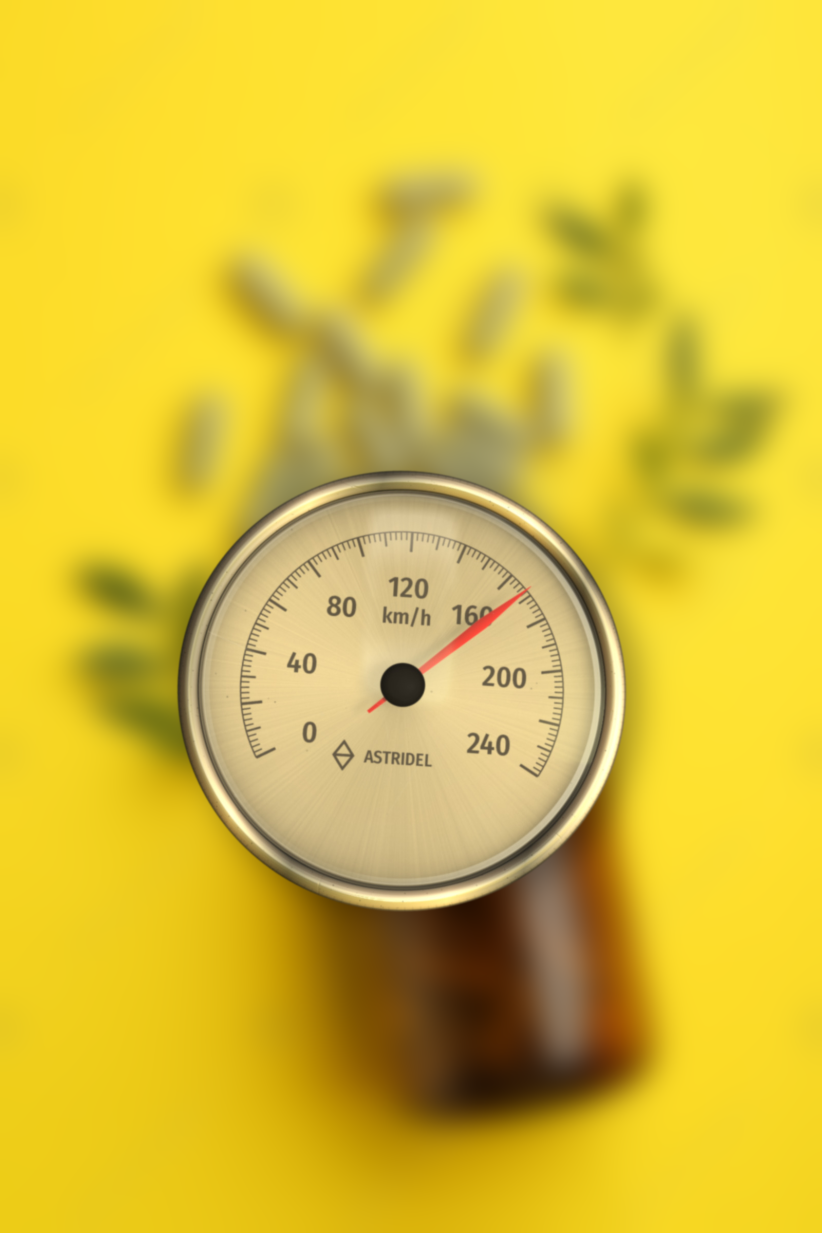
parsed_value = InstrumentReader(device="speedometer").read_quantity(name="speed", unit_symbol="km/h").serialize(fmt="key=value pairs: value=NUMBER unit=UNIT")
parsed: value=168 unit=km/h
